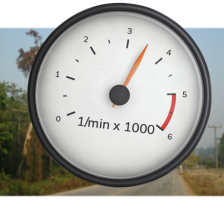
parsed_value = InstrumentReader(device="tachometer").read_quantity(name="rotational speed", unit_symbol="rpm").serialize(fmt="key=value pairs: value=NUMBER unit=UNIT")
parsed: value=3500 unit=rpm
